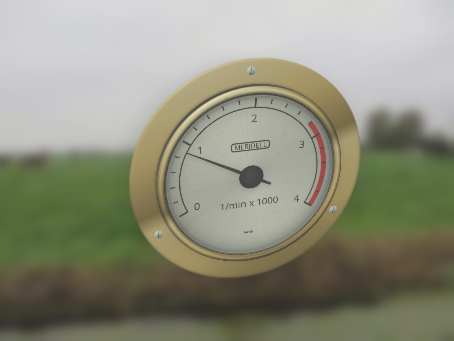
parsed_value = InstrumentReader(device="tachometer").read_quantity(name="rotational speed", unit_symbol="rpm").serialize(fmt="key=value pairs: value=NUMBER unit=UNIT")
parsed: value=900 unit=rpm
